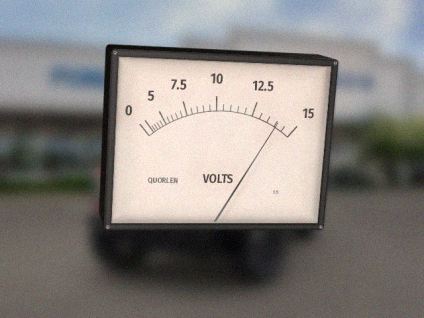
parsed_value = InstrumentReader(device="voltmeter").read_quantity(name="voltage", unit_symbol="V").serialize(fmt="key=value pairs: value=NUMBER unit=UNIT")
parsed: value=14 unit=V
